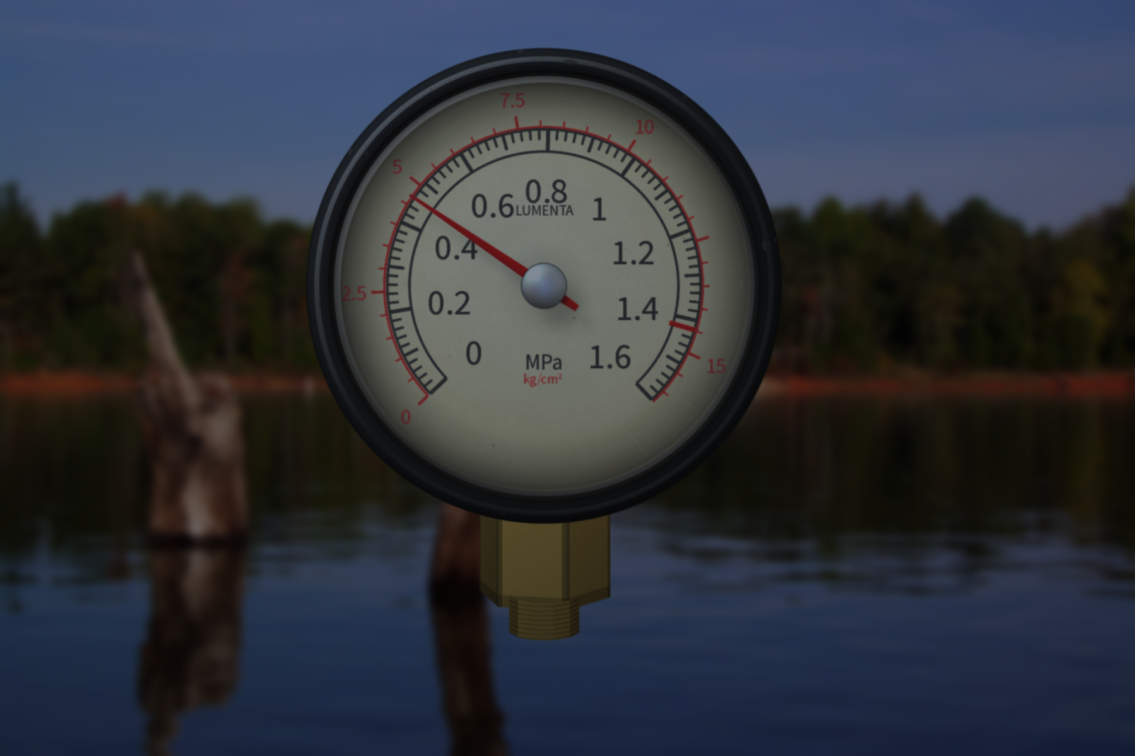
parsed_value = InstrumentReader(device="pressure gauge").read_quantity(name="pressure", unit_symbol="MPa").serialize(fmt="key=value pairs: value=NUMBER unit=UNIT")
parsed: value=0.46 unit=MPa
